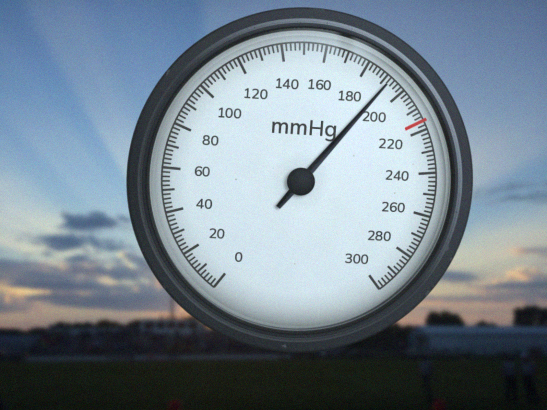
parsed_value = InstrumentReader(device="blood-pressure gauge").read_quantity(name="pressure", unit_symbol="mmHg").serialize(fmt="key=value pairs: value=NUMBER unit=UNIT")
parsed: value=192 unit=mmHg
